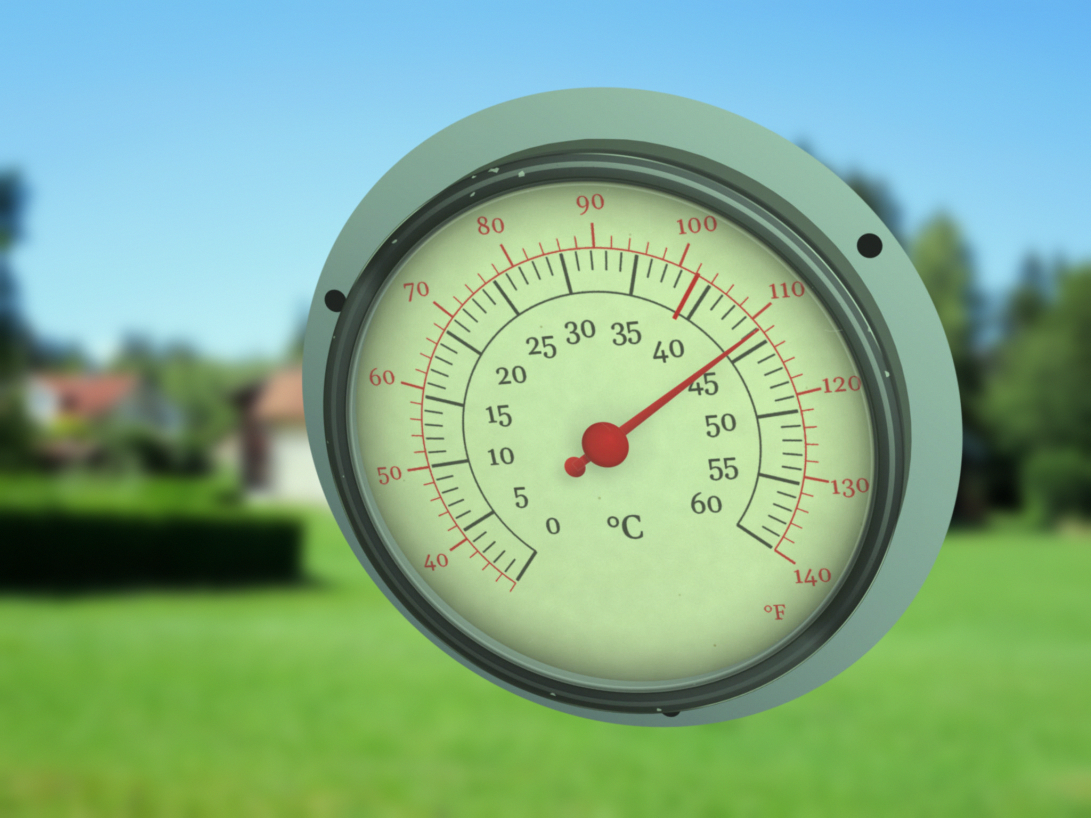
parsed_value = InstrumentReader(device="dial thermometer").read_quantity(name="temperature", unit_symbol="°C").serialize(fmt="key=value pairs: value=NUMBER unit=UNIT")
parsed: value=44 unit=°C
